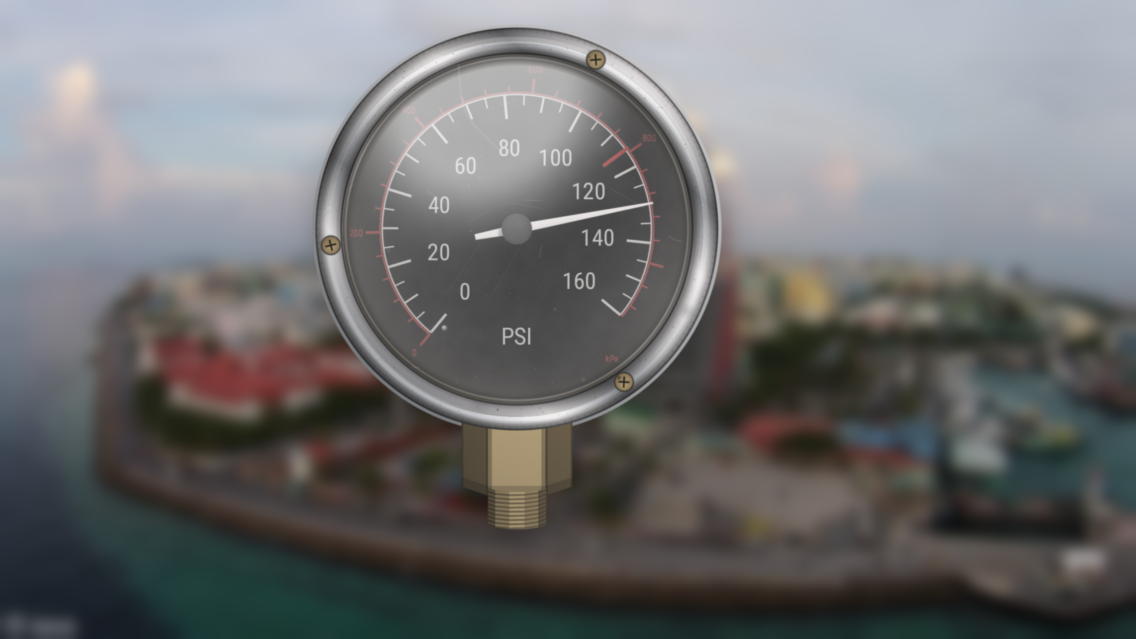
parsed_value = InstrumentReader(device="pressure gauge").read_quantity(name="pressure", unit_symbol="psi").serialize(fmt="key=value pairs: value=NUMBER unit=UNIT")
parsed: value=130 unit=psi
